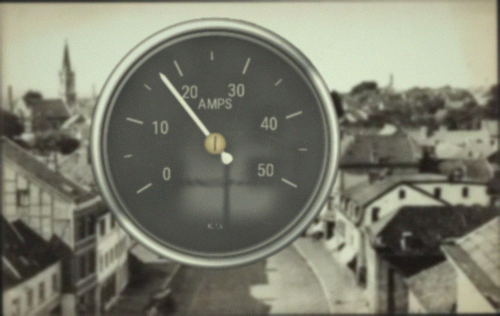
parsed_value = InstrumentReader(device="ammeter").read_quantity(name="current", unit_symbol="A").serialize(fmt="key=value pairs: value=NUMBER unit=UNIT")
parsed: value=17.5 unit=A
